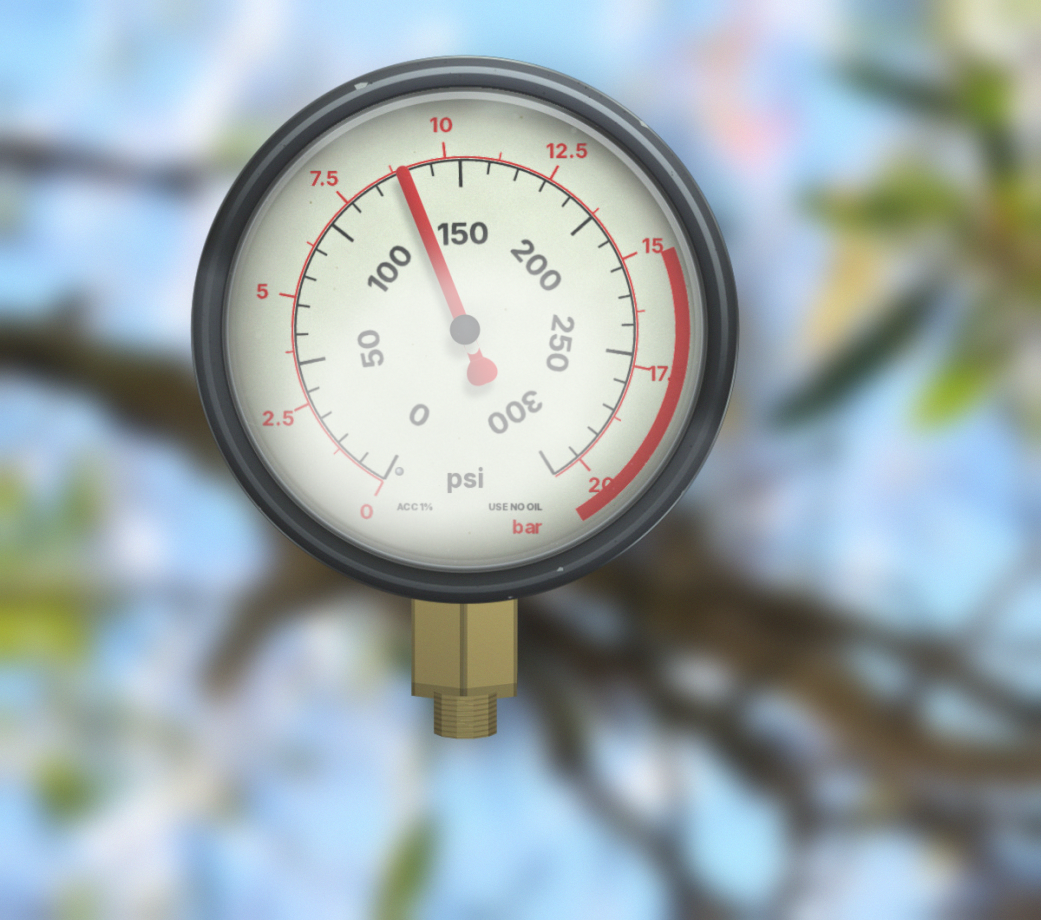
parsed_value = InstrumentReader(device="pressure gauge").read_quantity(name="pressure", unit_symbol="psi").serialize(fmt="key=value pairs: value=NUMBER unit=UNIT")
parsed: value=130 unit=psi
